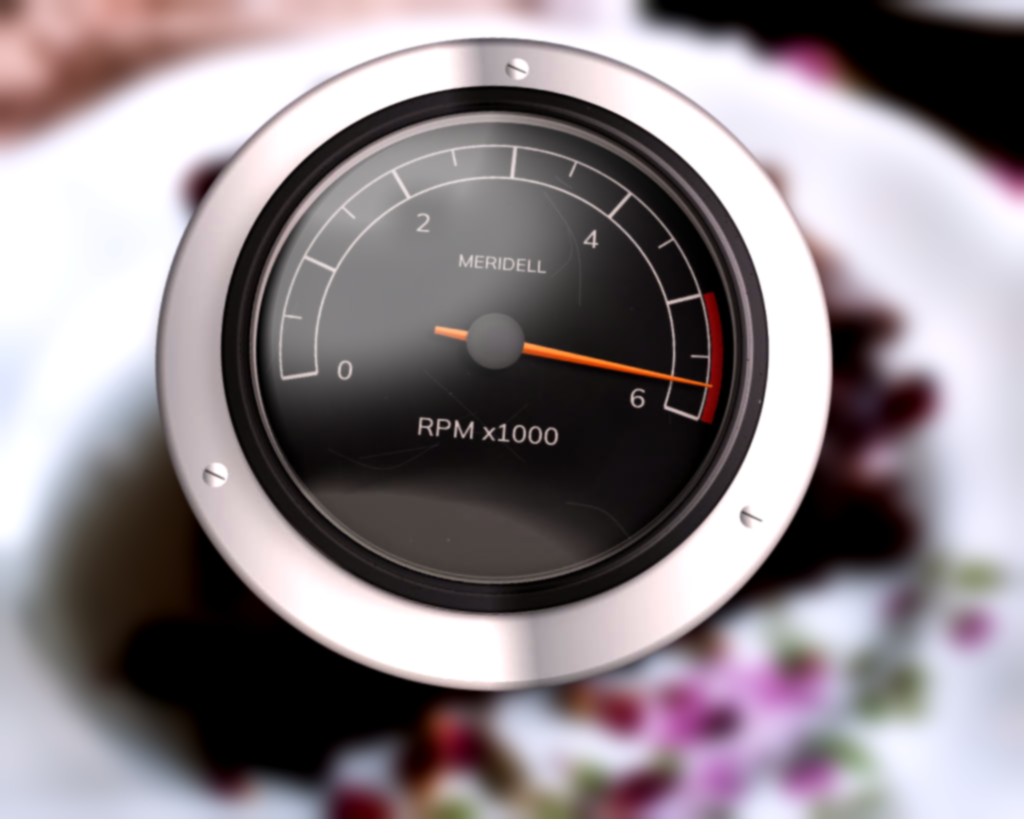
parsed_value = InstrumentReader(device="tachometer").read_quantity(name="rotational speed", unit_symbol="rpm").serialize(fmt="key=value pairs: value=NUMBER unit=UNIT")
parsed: value=5750 unit=rpm
